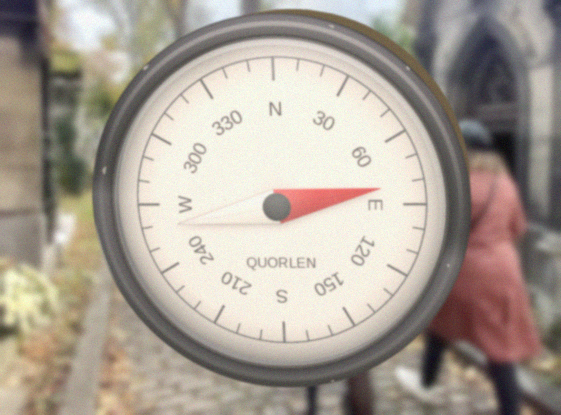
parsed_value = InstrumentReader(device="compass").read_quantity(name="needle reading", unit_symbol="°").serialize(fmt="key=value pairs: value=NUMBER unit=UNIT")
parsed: value=80 unit=°
